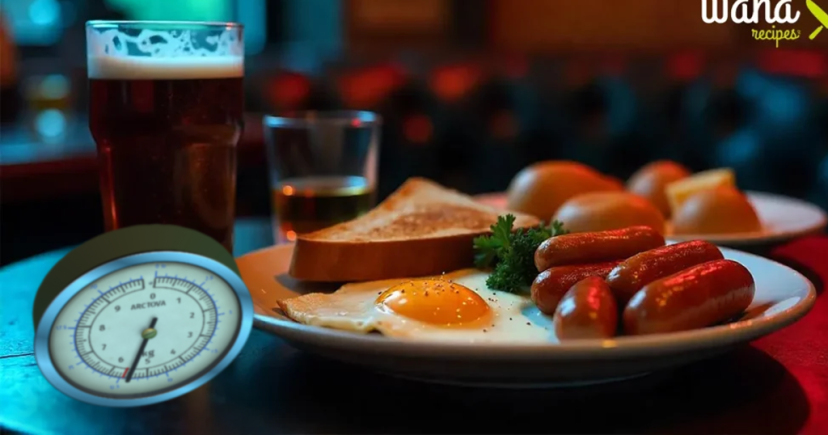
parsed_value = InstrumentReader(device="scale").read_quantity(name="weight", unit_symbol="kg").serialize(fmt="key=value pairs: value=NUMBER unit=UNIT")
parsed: value=5.5 unit=kg
